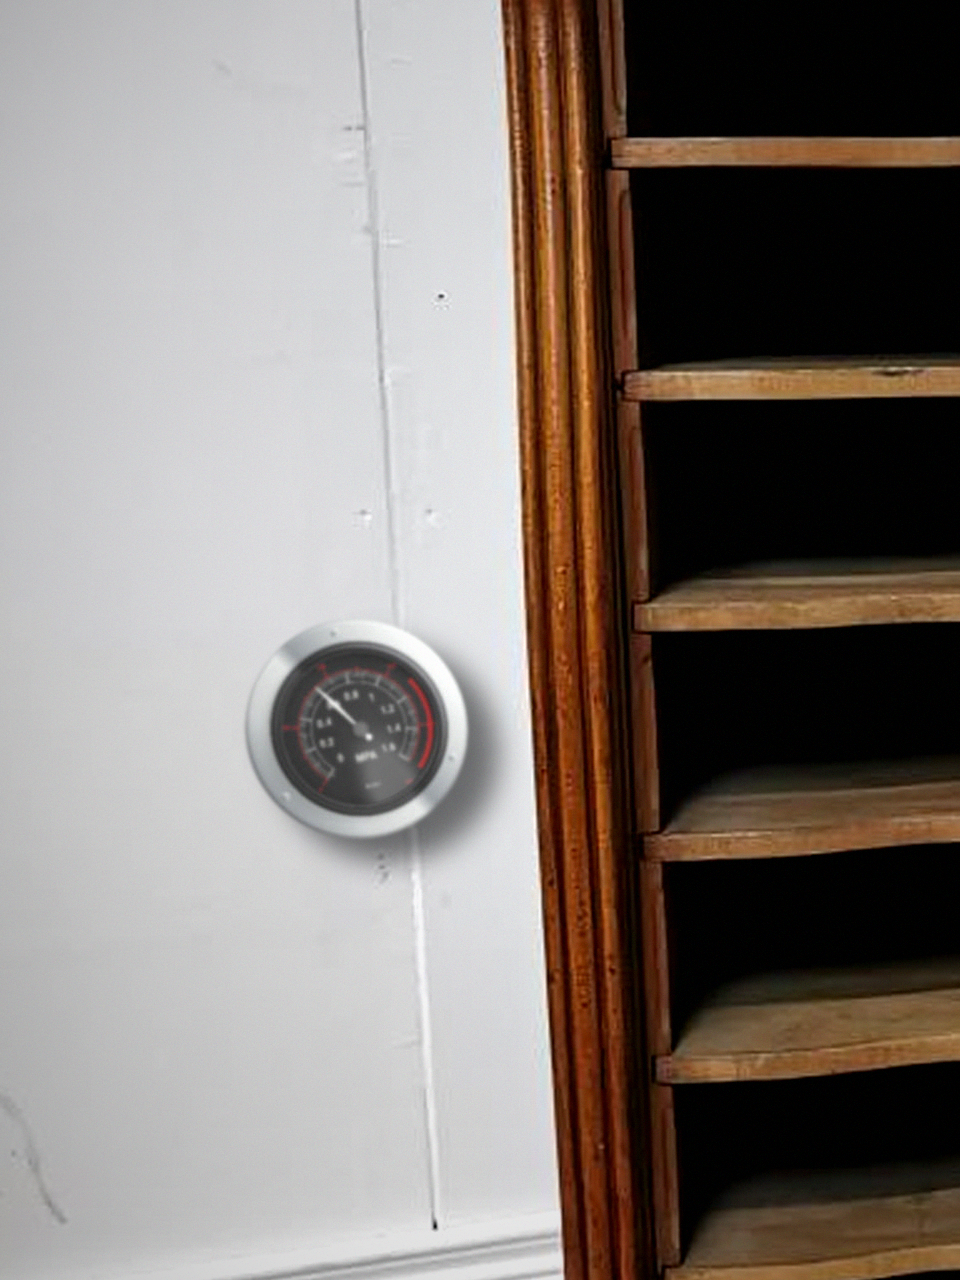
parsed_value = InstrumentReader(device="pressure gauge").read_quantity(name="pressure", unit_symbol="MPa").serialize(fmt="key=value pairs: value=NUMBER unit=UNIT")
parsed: value=0.6 unit=MPa
